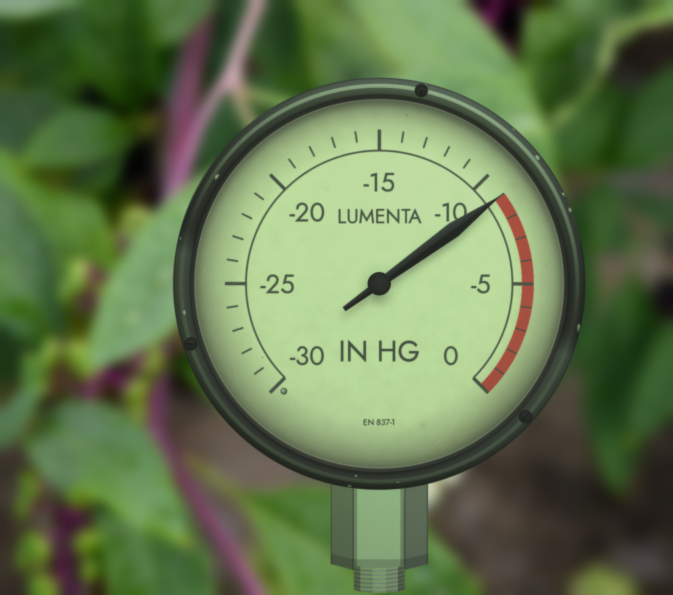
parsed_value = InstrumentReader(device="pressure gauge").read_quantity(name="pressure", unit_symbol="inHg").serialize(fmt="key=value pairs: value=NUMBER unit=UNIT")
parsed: value=-9 unit=inHg
